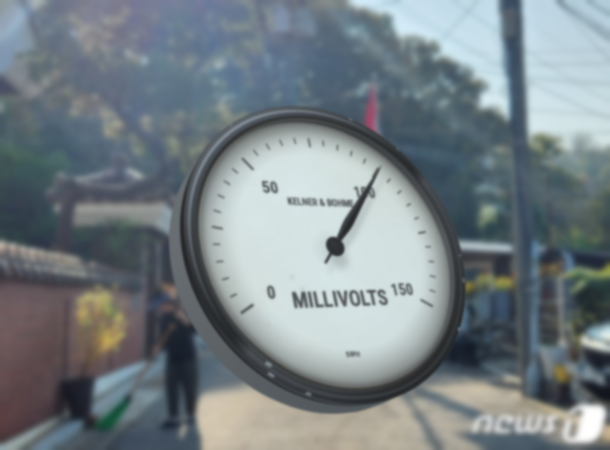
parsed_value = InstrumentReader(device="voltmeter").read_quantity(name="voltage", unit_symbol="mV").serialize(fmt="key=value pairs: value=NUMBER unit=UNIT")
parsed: value=100 unit=mV
